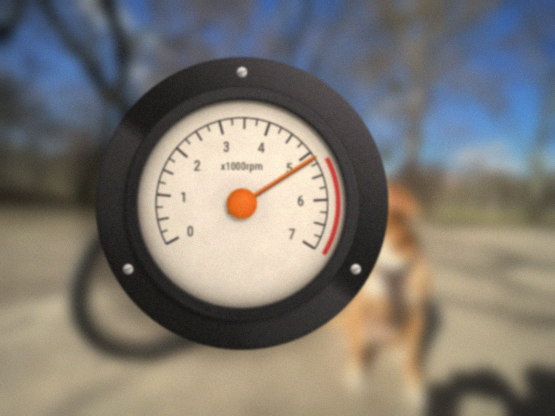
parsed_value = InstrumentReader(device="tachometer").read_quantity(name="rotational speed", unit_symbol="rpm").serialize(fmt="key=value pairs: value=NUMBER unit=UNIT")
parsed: value=5125 unit=rpm
